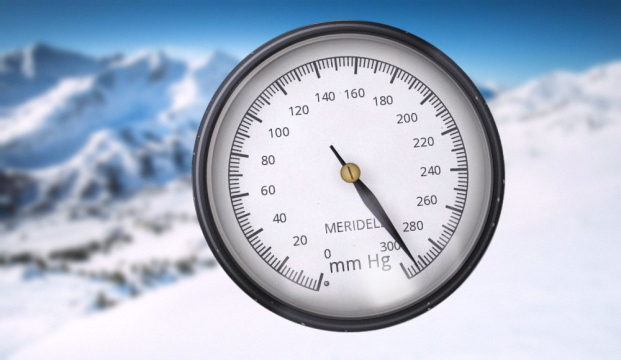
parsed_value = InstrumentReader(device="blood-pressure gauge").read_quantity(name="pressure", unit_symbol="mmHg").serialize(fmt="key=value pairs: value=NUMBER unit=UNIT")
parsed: value=294 unit=mmHg
